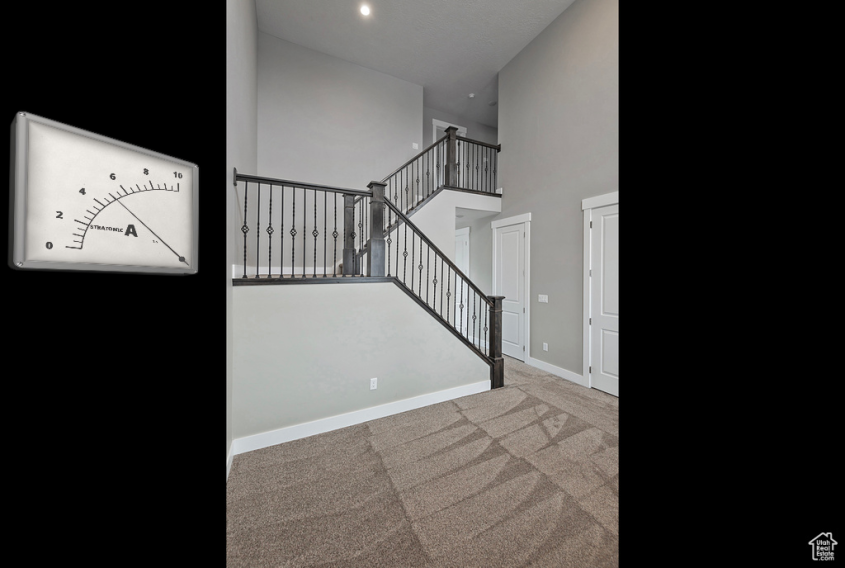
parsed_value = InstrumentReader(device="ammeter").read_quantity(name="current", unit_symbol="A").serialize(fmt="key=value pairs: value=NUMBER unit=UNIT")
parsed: value=5 unit=A
